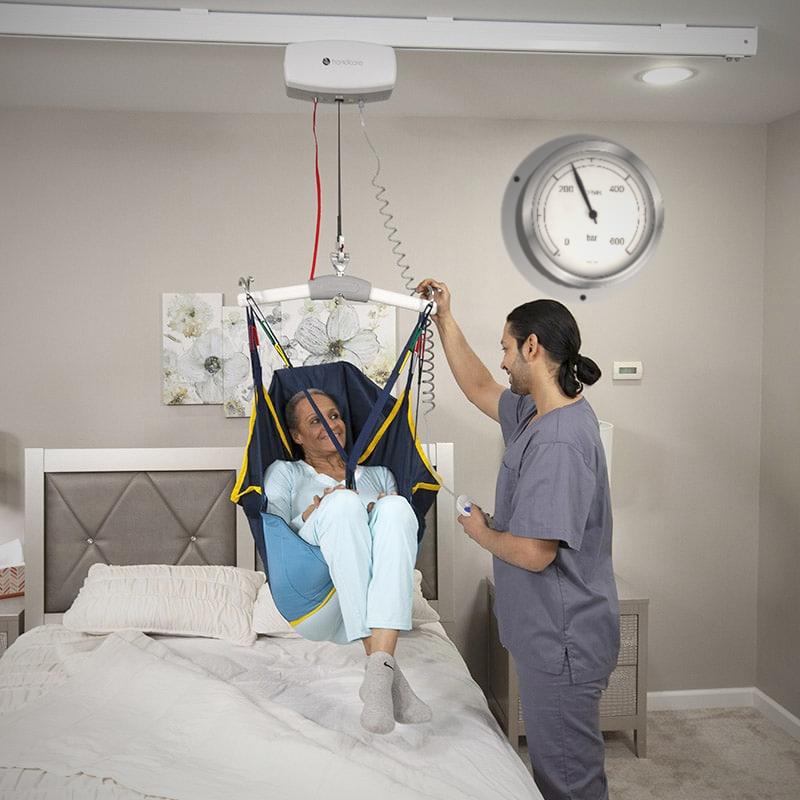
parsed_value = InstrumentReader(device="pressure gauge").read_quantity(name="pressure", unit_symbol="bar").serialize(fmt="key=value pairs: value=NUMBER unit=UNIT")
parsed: value=250 unit=bar
